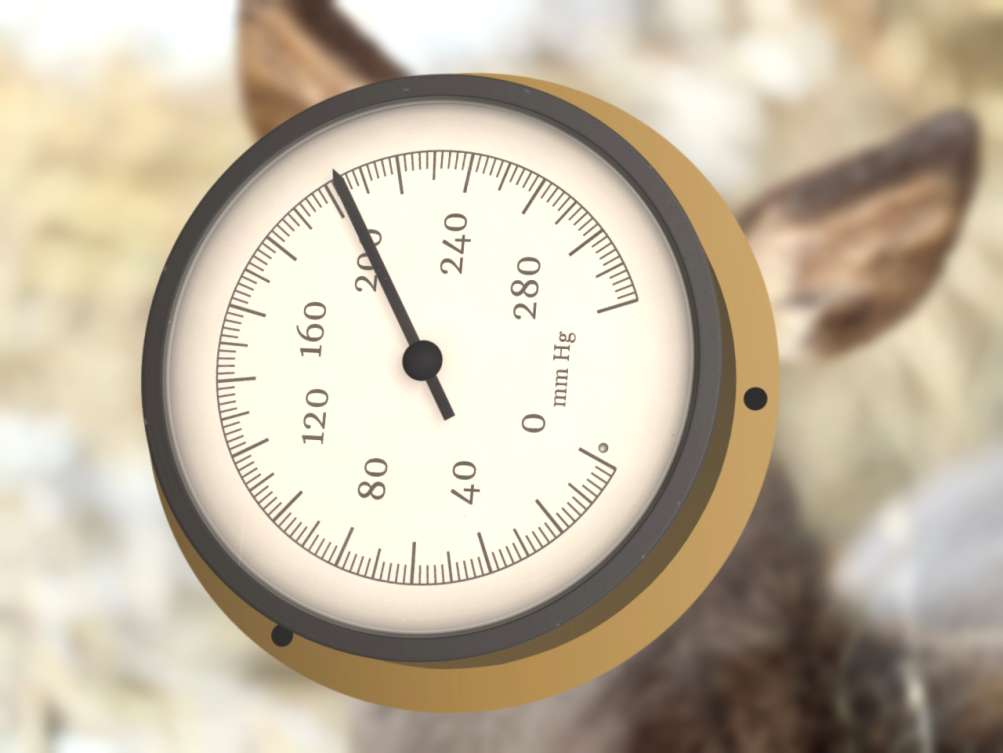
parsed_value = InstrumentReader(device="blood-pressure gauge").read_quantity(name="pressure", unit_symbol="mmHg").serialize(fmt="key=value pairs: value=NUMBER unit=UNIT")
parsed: value=204 unit=mmHg
